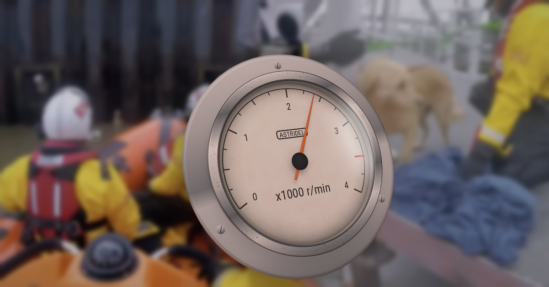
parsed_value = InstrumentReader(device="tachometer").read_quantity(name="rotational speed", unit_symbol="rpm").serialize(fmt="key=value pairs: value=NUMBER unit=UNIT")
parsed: value=2375 unit=rpm
